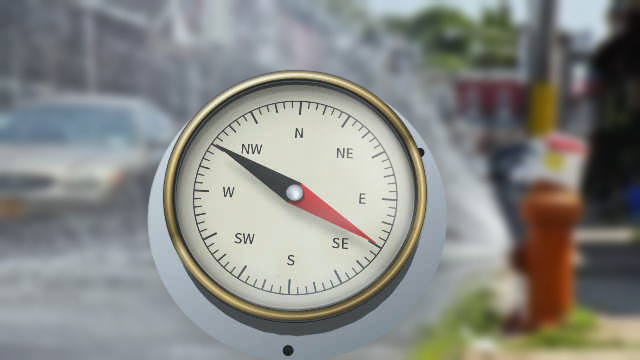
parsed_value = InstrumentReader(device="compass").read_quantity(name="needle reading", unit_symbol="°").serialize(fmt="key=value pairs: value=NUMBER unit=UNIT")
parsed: value=120 unit=°
